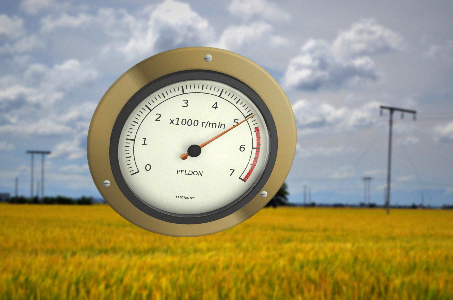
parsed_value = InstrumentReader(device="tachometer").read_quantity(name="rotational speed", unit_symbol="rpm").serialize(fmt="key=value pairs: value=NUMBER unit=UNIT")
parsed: value=5000 unit=rpm
